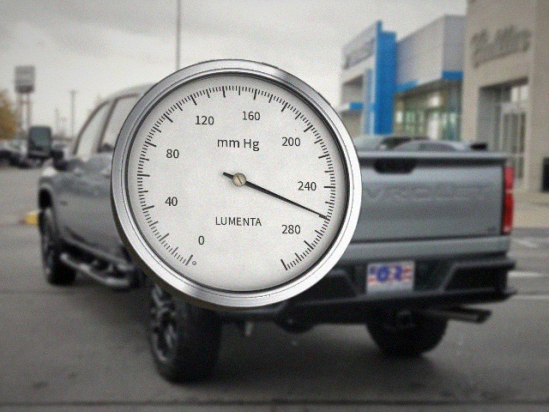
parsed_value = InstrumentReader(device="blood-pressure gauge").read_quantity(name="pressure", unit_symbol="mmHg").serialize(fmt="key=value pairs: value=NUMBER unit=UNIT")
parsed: value=260 unit=mmHg
